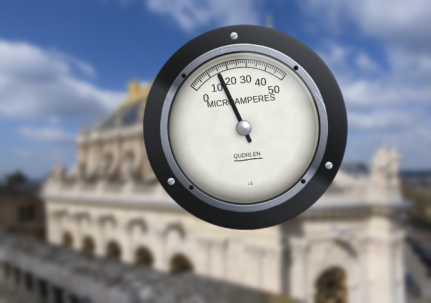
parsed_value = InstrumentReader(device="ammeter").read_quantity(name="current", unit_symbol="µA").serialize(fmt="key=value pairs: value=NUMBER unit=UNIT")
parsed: value=15 unit=µA
